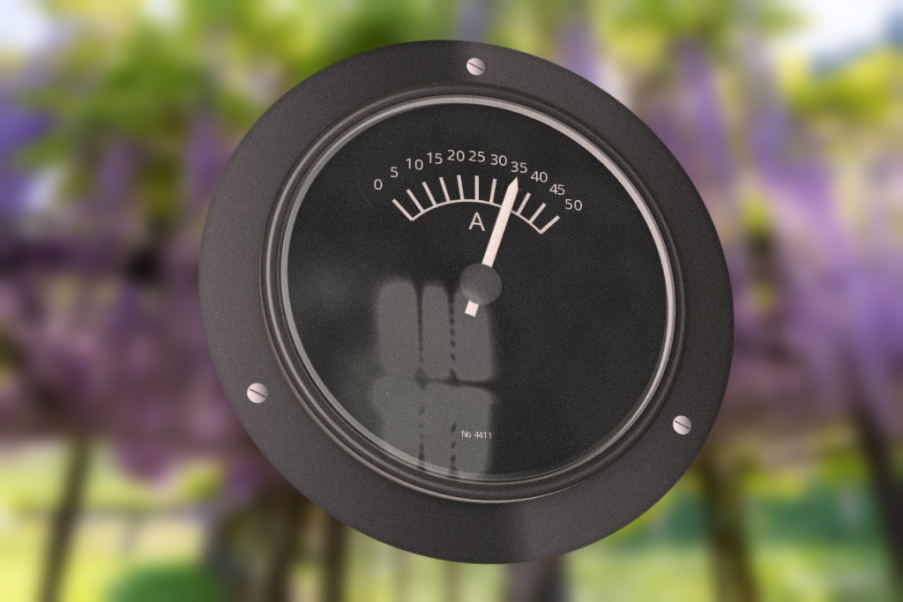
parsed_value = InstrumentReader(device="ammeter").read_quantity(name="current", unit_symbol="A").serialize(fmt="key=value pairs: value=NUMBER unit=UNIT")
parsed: value=35 unit=A
